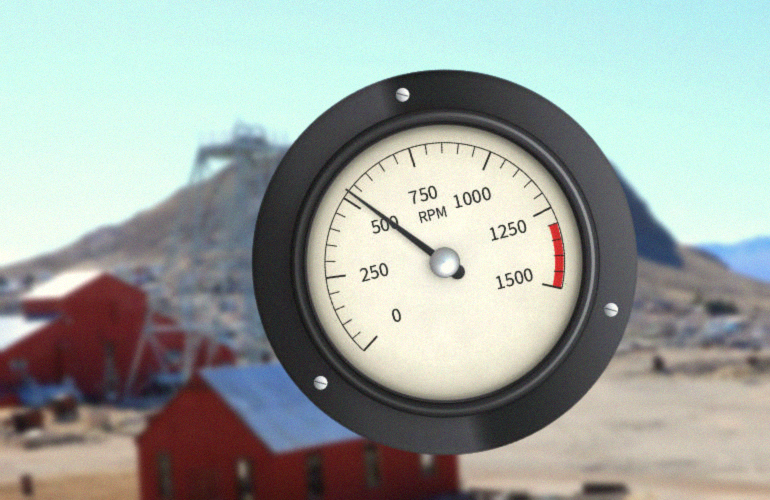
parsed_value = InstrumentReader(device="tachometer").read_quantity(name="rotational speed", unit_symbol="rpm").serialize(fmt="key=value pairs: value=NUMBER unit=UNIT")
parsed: value=525 unit=rpm
